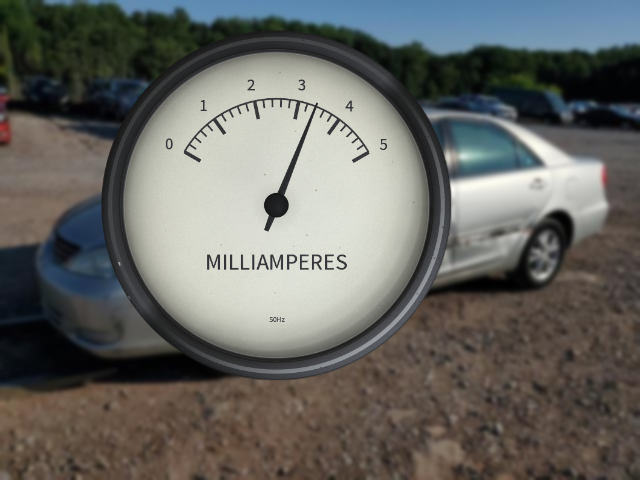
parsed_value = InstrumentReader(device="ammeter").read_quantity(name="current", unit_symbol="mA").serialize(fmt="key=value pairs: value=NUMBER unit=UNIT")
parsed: value=3.4 unit=mA
